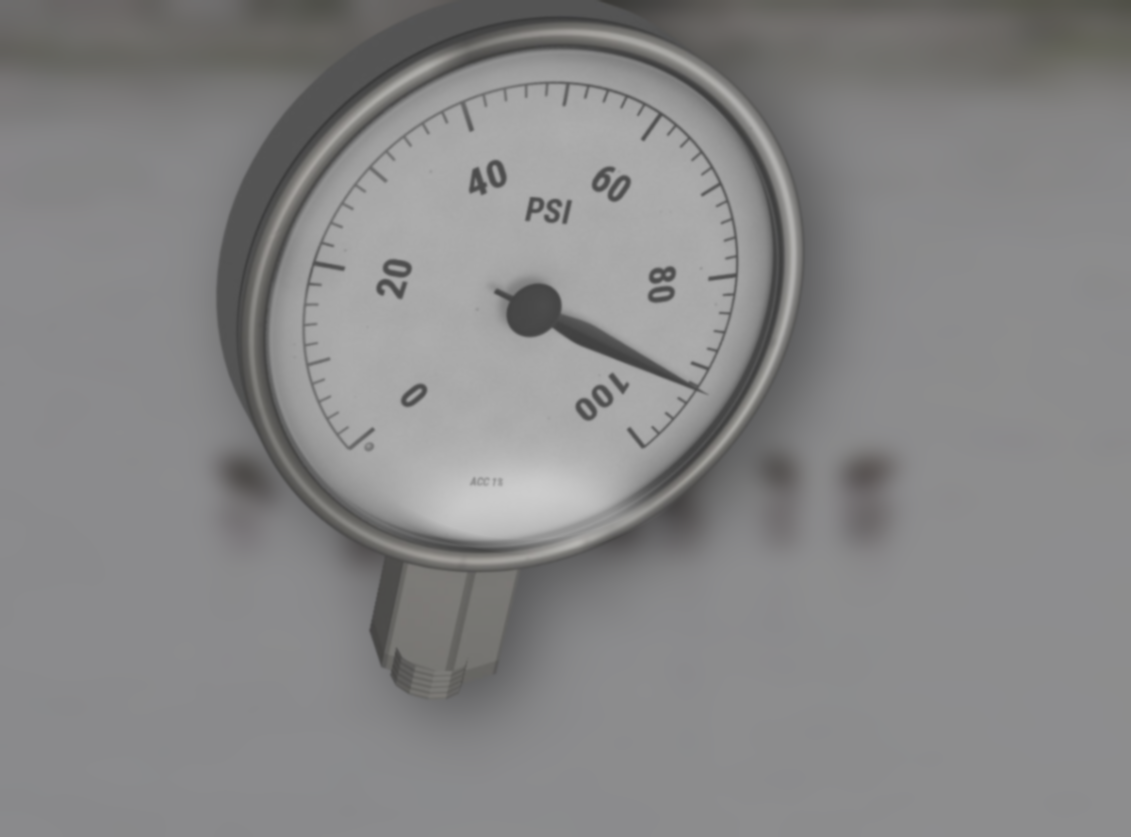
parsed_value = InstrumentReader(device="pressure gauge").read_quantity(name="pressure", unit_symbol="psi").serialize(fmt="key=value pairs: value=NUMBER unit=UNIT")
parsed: value=92 unit=psi
